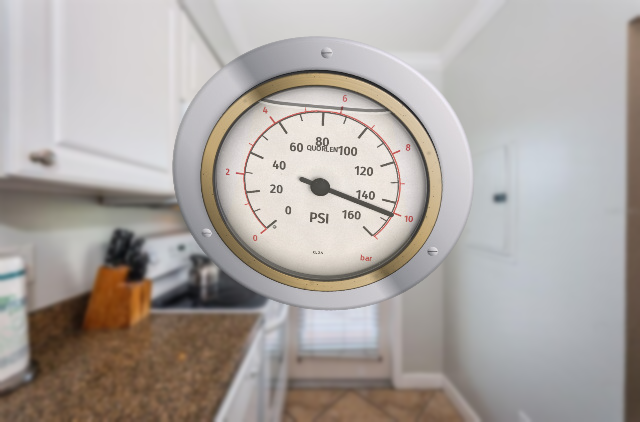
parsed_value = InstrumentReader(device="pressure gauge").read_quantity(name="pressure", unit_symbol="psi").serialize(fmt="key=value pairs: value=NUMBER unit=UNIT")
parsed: value=145 unit=psi
